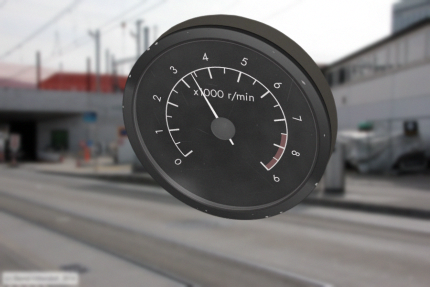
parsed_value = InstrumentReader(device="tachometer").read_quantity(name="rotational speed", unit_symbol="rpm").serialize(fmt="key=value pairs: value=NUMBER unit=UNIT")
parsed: value=3500 unit=rpm
